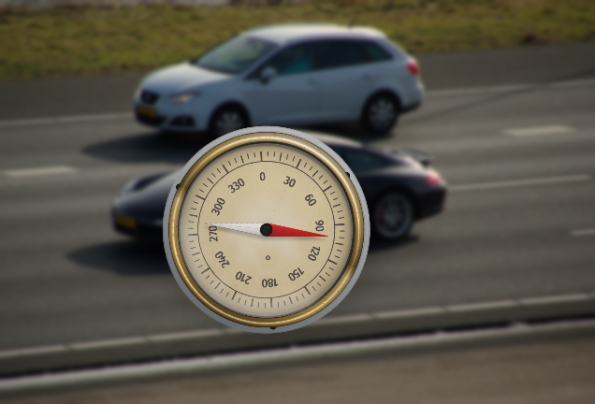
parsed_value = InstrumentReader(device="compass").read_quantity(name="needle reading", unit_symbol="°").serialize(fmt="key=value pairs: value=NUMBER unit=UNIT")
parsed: value=100 unit=°
